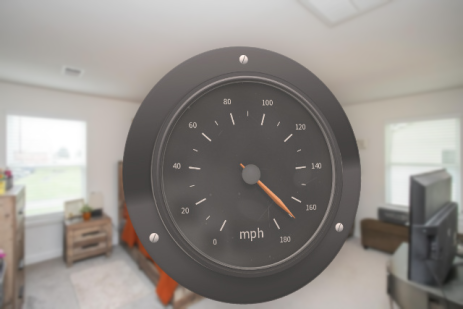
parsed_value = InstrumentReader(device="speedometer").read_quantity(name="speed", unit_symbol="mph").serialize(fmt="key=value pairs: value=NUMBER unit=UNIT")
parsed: value=170 unit=mph
